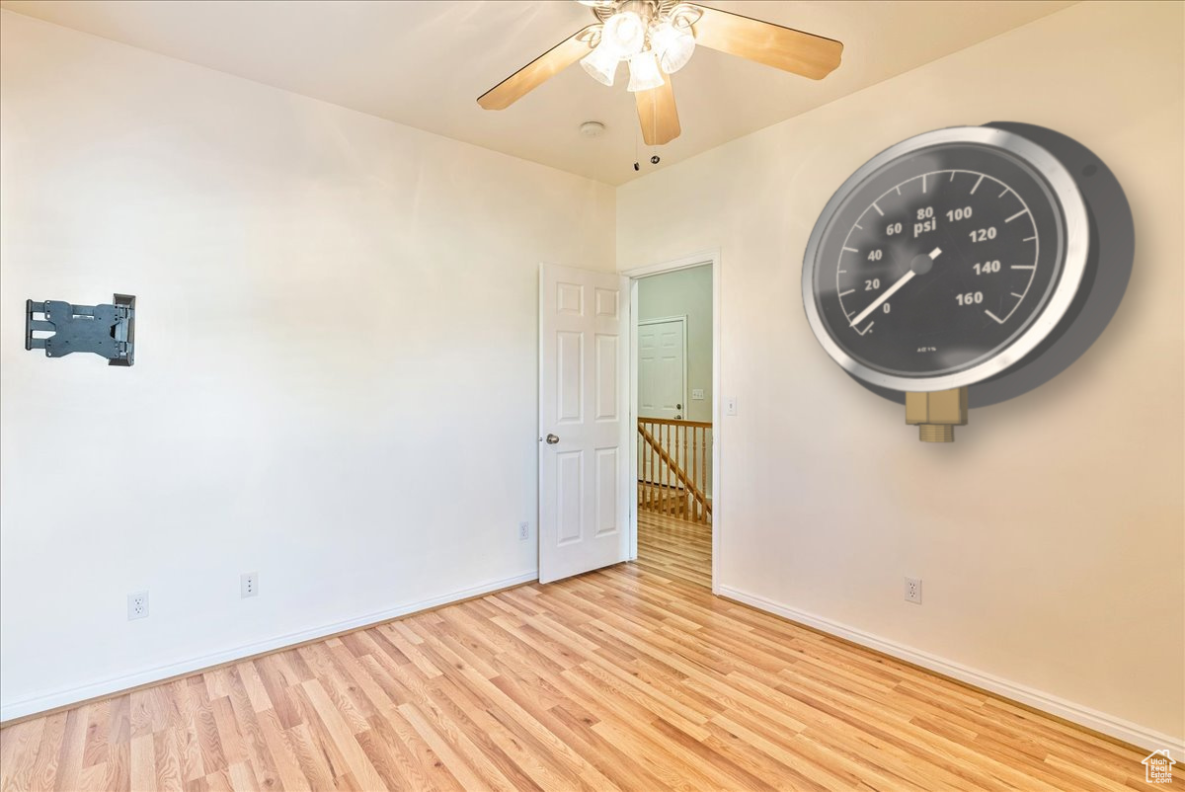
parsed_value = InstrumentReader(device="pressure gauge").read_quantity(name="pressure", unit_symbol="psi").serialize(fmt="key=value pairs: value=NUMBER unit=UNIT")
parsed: value=5 unit=psi
